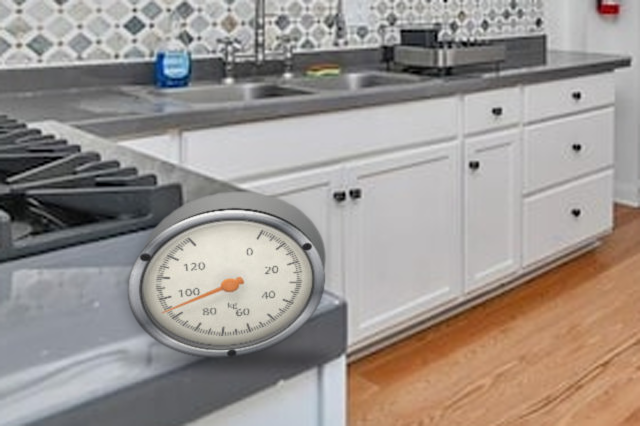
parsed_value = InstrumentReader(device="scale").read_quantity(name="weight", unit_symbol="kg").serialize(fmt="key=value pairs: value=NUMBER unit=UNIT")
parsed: value=95 unit=kg
